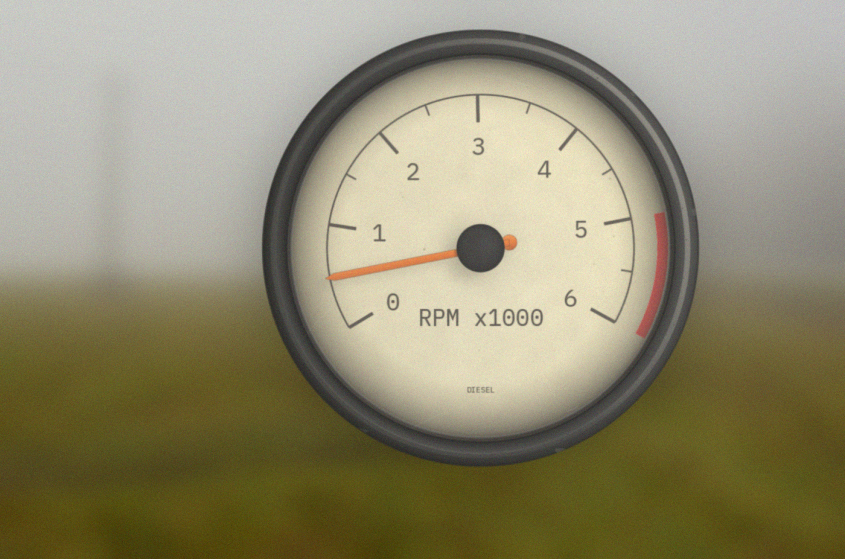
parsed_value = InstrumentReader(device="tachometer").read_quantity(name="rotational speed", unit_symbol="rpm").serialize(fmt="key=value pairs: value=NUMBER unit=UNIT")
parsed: value=500 unit=rpm
